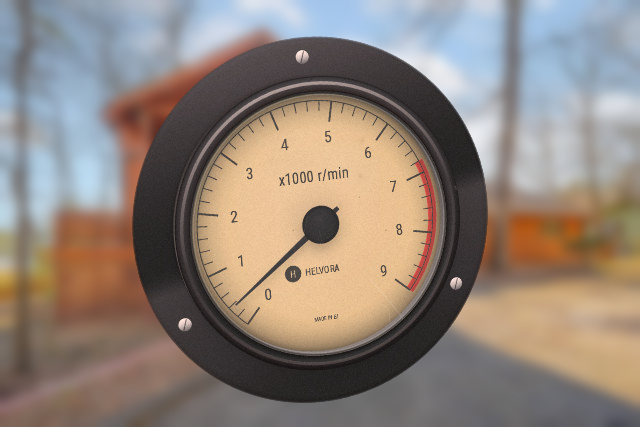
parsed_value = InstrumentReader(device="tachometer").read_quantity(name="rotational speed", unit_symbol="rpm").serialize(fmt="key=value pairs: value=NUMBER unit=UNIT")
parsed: value=400 unit=rpm
